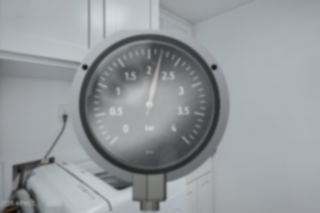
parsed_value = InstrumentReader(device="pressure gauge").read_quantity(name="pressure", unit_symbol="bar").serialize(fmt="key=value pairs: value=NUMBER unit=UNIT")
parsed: value=2.2 unit=bar
